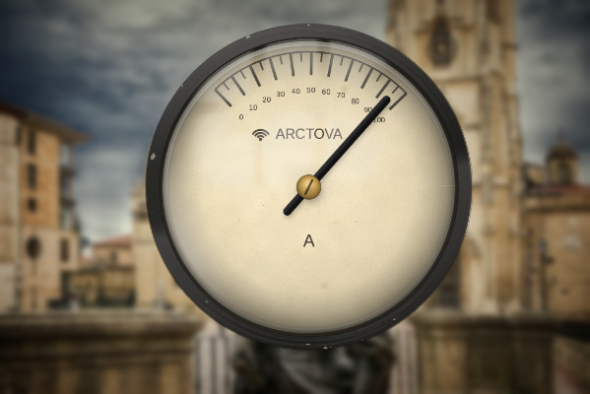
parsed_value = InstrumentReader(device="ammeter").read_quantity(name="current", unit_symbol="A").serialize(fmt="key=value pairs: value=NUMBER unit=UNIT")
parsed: value=95 unit=A
